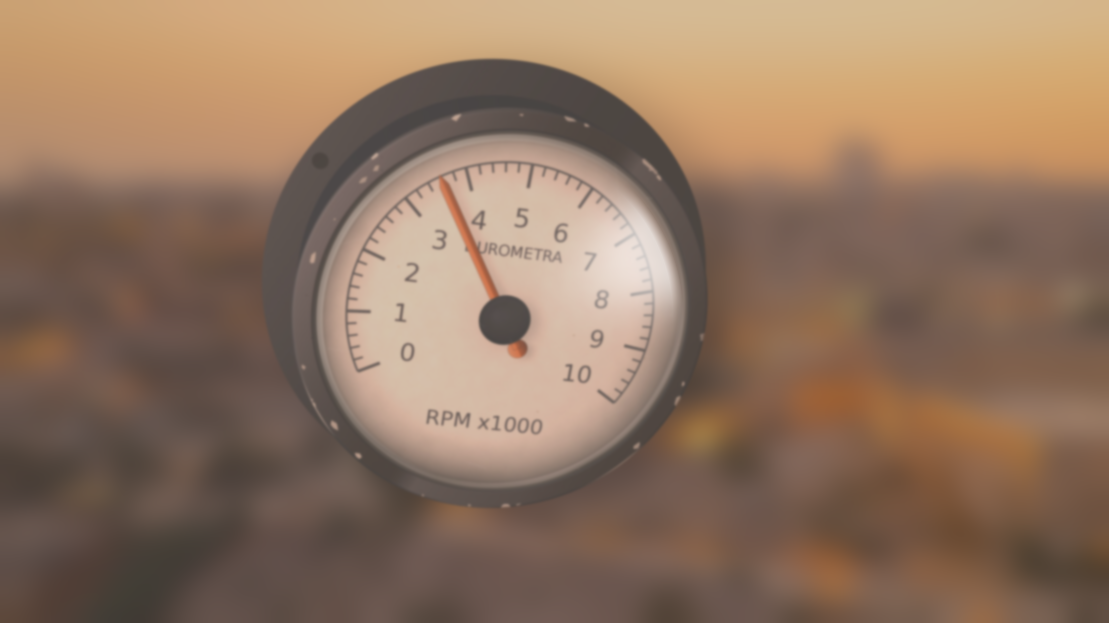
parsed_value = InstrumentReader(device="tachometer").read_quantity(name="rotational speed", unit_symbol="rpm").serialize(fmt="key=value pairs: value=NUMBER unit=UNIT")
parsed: value=3600 unit=rpm
